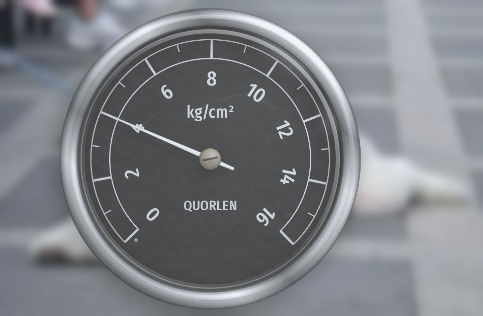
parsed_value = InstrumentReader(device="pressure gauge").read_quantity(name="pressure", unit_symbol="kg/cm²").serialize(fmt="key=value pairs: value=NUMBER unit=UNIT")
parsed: value=4 unit=kg/cm²
